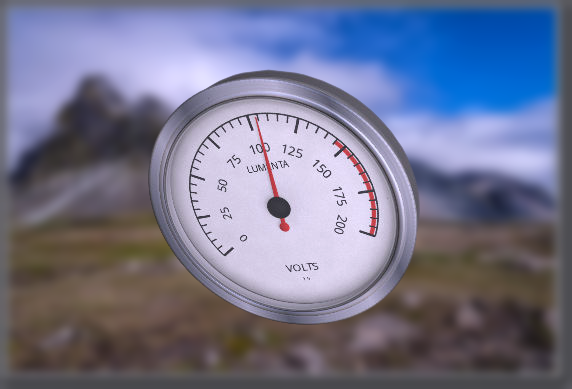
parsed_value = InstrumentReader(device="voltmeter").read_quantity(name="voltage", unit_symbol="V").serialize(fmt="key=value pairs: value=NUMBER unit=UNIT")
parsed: value=105 unit=V
